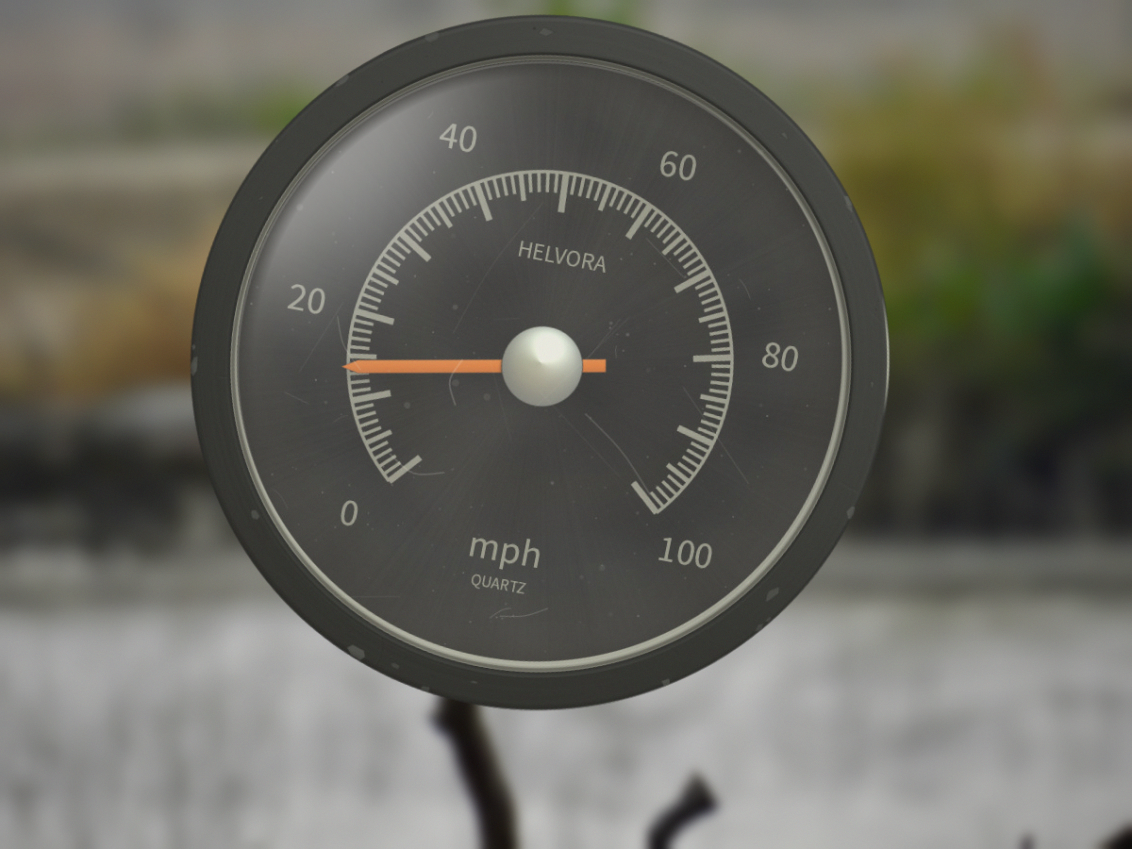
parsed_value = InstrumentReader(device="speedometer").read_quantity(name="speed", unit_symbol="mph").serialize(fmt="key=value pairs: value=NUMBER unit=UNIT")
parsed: value=14 unit=mph
